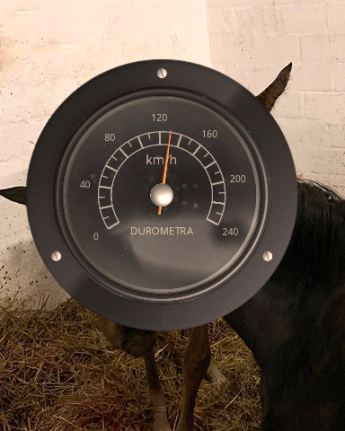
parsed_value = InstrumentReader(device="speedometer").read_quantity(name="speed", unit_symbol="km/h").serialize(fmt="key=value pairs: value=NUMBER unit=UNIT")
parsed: value=130 unit=km/h
